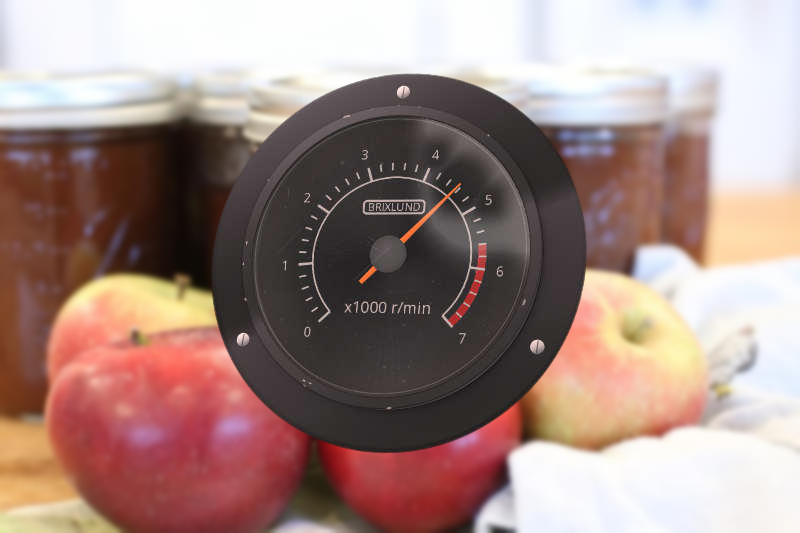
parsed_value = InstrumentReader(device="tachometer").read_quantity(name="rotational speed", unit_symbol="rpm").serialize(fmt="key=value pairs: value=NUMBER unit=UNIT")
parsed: value=4600 unit=rpm
